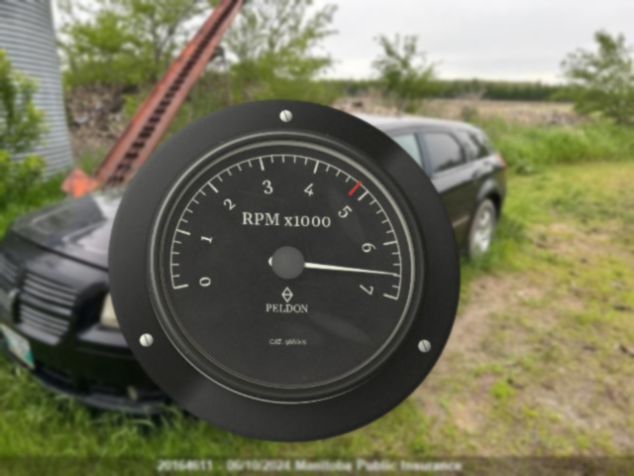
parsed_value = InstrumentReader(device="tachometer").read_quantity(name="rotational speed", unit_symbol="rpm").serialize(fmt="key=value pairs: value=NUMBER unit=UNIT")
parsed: value=6600 unit=rpm
